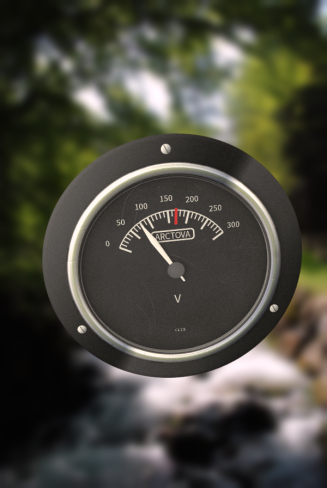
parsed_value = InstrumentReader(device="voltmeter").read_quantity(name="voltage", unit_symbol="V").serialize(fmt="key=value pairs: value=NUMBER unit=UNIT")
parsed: value=80 unit=V
